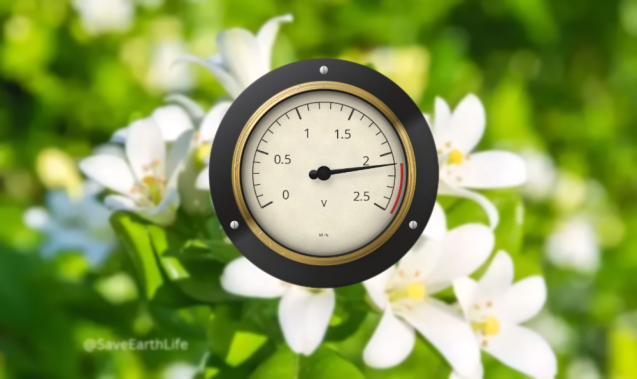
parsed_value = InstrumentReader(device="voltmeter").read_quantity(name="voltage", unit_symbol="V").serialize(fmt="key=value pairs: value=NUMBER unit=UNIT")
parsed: value=2.1 unit=V
